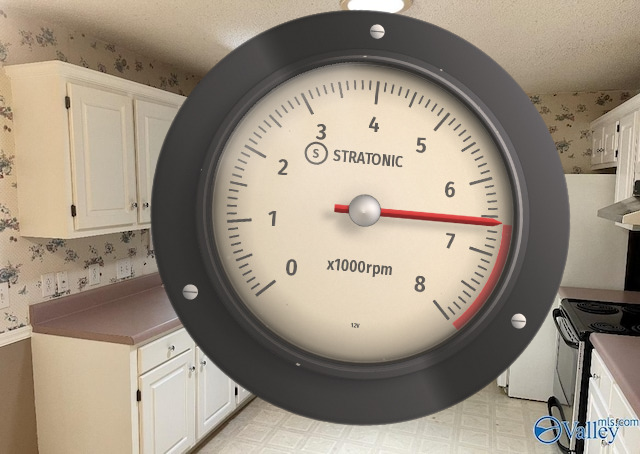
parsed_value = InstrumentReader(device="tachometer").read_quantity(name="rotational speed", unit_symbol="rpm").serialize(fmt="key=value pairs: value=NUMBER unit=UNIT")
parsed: value=6600 unit=rpm
